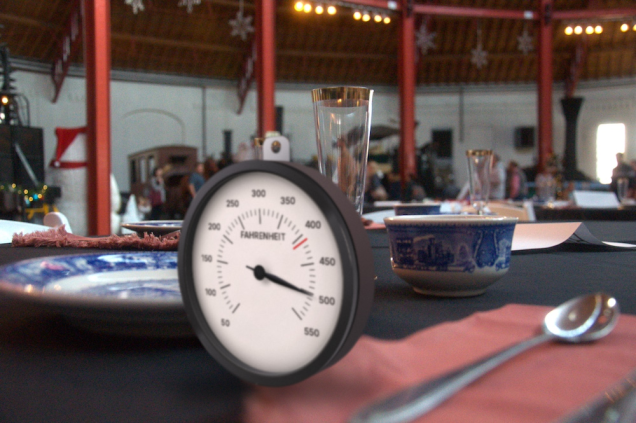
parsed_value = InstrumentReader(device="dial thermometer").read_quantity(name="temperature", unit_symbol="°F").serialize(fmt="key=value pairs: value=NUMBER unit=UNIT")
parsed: value=500 unit=°F
